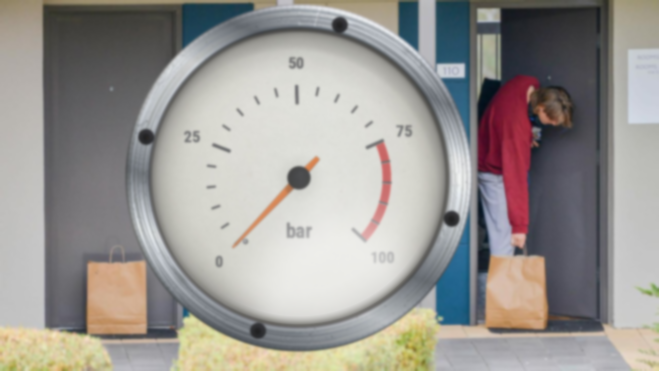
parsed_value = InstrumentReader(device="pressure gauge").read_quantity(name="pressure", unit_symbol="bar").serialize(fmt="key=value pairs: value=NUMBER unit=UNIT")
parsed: value=0 unit=bar
